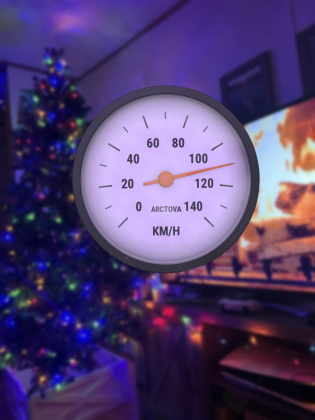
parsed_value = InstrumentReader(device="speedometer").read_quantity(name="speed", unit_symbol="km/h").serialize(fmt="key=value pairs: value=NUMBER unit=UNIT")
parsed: value=110 unit=km/h
